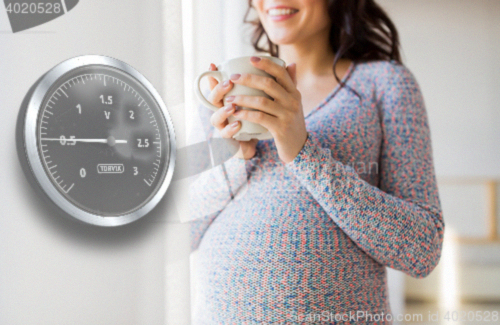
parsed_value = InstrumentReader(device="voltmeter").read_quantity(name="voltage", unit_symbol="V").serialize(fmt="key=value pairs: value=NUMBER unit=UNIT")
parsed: value=0.5 unit=V
